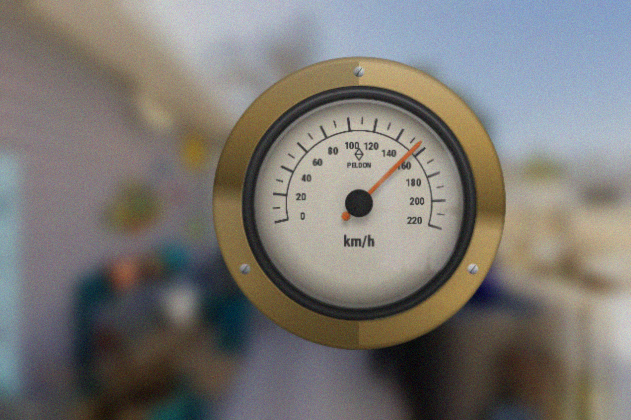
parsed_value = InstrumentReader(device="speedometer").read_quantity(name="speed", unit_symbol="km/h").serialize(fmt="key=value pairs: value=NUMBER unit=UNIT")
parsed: value=155 unit=km/h
